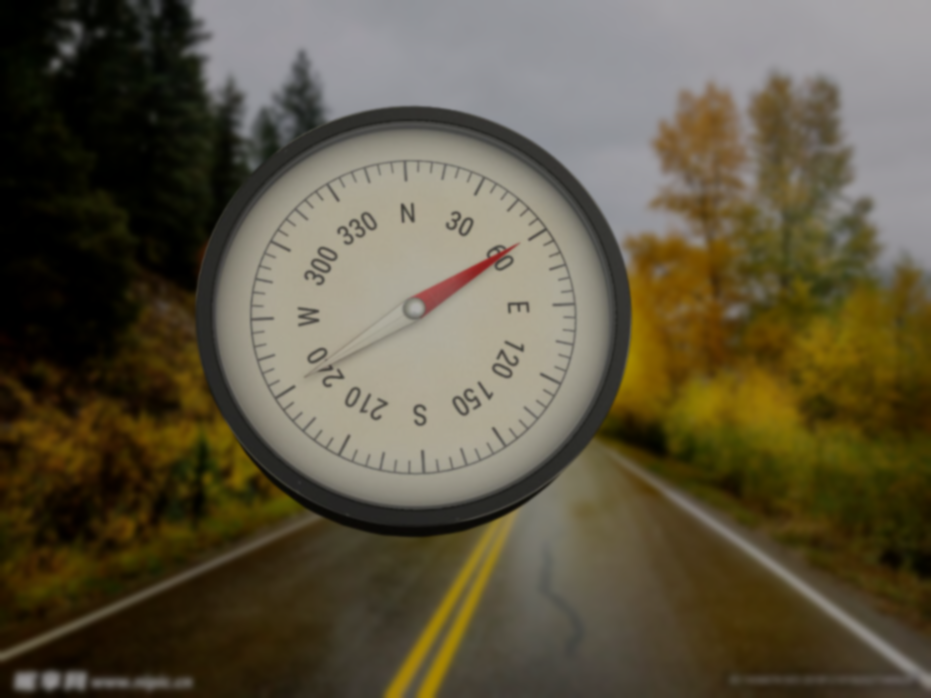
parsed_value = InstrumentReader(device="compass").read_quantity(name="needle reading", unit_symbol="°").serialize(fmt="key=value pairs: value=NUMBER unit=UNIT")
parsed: value=60 unit=°
